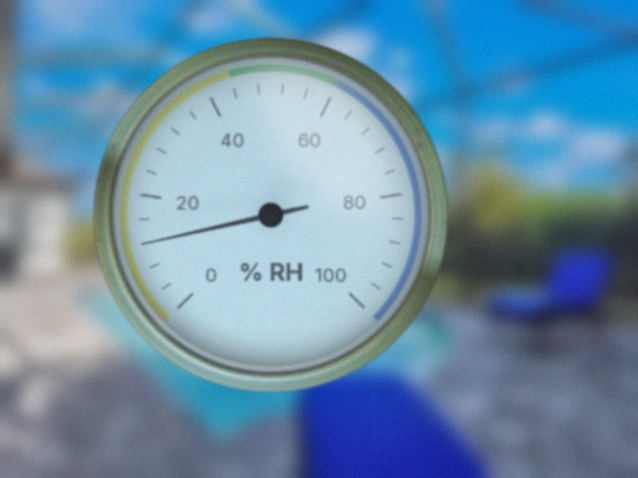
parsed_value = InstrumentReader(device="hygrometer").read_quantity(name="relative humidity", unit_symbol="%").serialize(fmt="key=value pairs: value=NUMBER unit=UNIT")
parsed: value=12 unit=%
